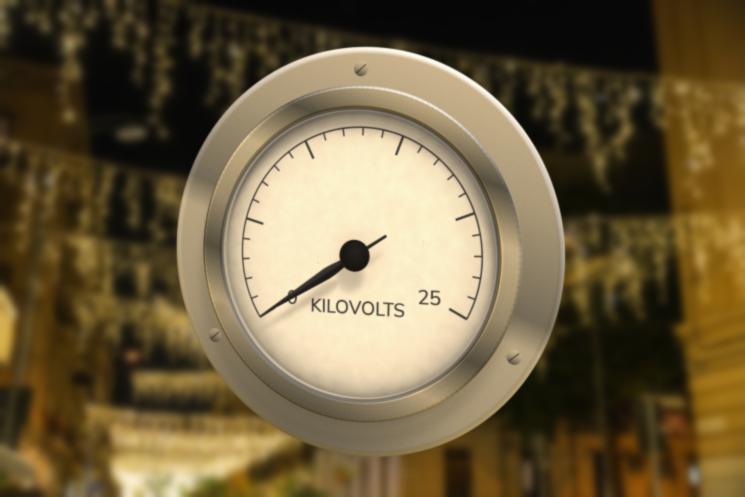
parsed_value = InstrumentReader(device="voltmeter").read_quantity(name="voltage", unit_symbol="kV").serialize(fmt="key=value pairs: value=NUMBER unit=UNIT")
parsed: value=0 unit=kV
